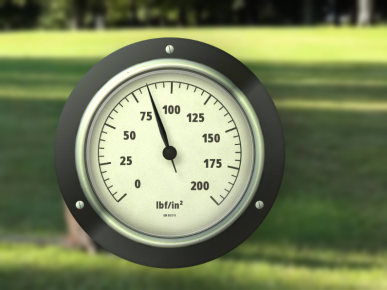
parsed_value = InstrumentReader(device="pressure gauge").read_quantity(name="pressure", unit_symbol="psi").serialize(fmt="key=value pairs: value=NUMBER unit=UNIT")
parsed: value=85 unit=psi
